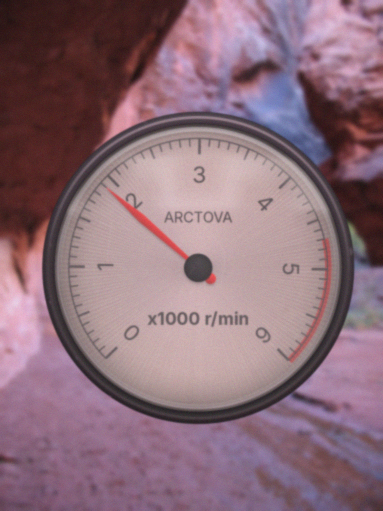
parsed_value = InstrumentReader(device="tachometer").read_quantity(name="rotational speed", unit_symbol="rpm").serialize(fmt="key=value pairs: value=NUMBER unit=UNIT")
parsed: value=1900 unit=rpm
